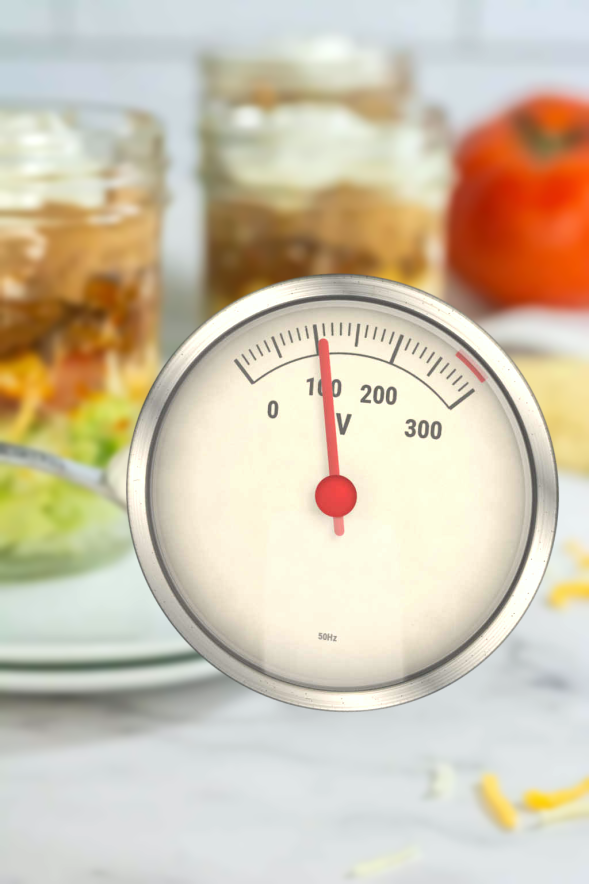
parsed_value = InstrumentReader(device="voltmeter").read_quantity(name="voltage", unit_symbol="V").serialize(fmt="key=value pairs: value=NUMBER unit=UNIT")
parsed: value=110 unit=V
